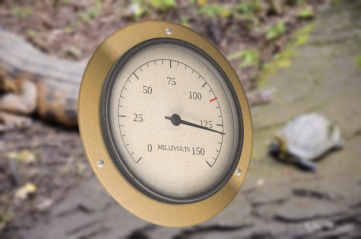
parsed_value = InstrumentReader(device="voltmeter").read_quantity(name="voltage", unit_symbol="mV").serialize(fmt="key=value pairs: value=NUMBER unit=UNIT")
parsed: value=130 unit=mV
